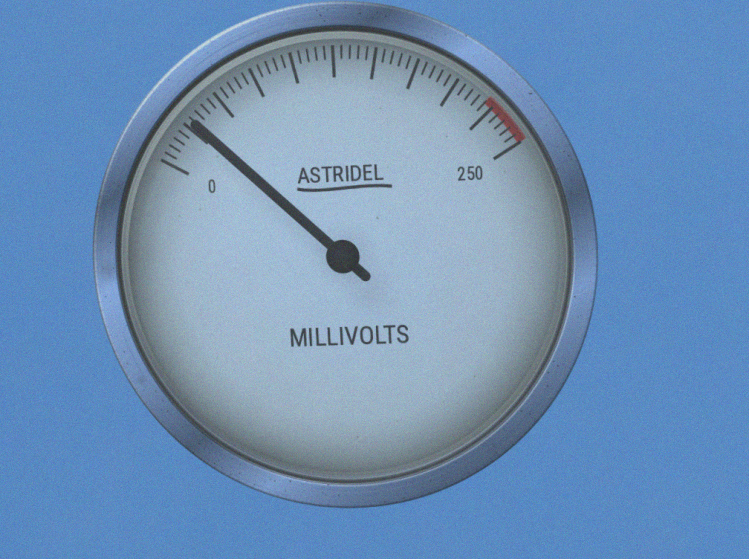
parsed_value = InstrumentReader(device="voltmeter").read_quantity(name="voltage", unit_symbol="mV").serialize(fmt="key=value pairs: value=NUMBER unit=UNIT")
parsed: value=30 unit=mV
